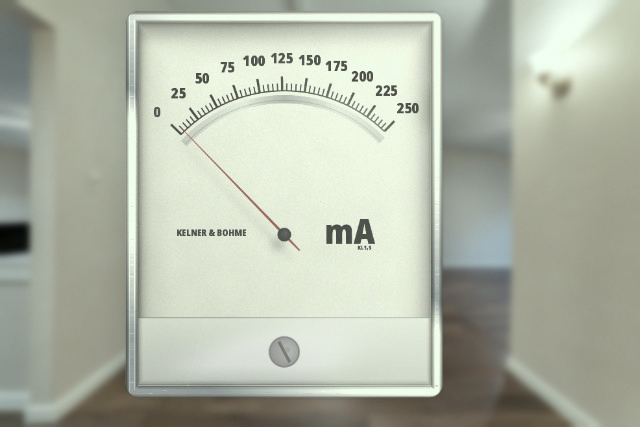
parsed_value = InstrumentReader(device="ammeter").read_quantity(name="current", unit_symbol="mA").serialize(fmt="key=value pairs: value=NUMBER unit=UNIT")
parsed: value=5 unit=mA
